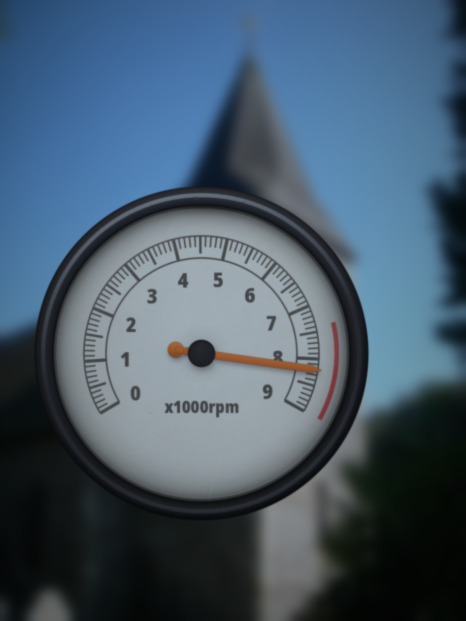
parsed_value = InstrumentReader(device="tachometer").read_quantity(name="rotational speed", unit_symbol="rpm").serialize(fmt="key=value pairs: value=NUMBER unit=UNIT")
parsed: value=8200 unit=rpm
